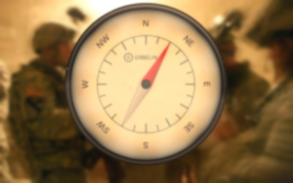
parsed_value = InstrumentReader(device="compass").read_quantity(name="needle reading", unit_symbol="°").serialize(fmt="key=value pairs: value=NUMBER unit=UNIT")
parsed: value=30 unit=°
